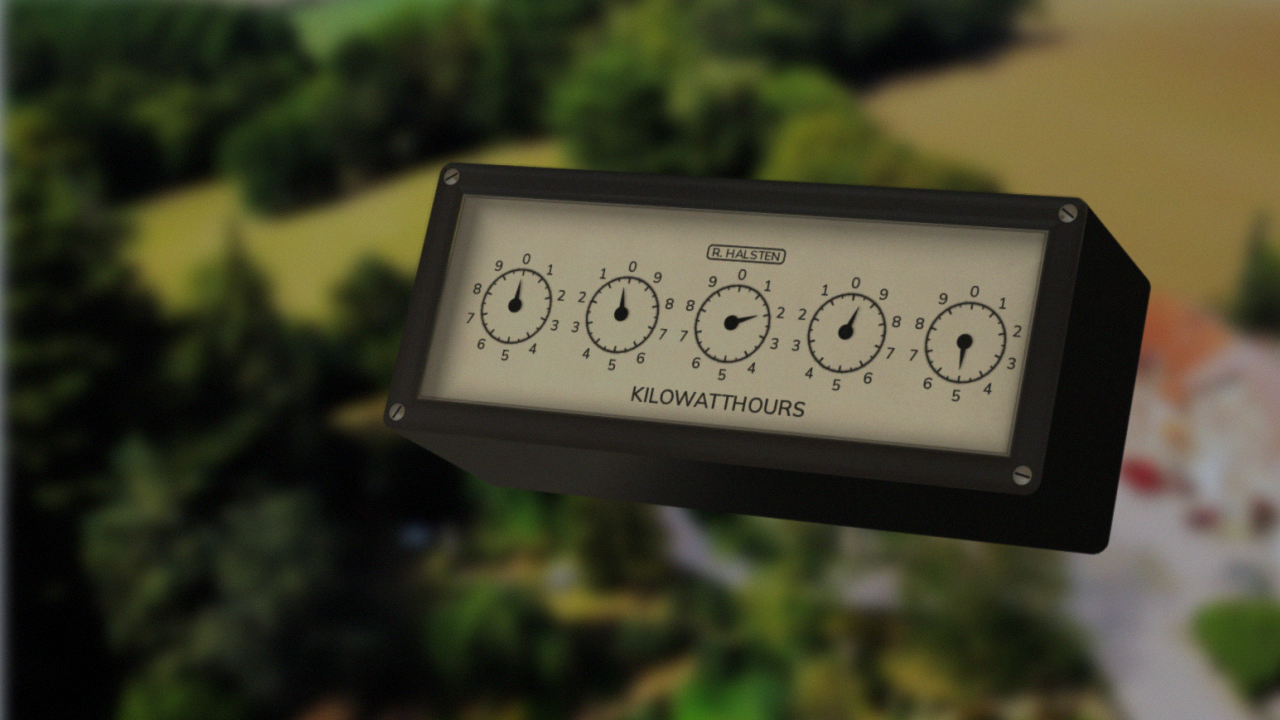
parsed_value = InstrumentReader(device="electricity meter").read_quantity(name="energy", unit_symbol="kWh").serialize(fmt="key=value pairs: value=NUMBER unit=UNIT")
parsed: value=195 unit=kWh
